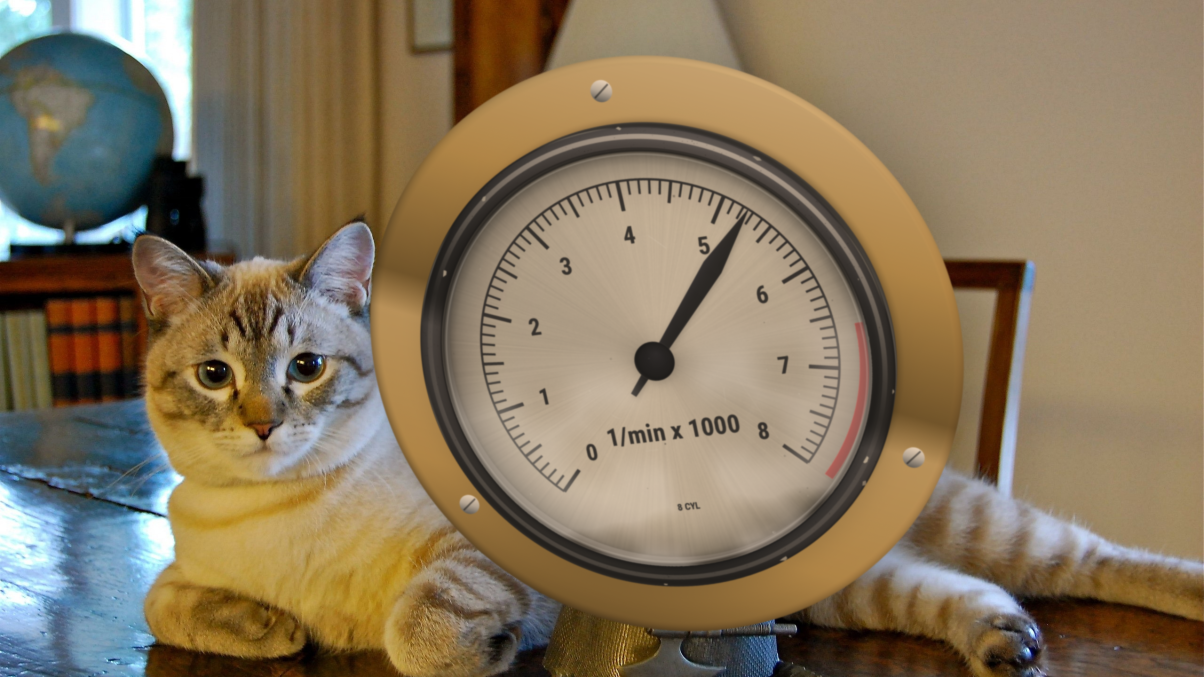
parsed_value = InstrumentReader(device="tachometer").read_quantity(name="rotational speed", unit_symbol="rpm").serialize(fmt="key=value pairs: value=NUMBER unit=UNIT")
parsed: value=5250 unit=rpm
